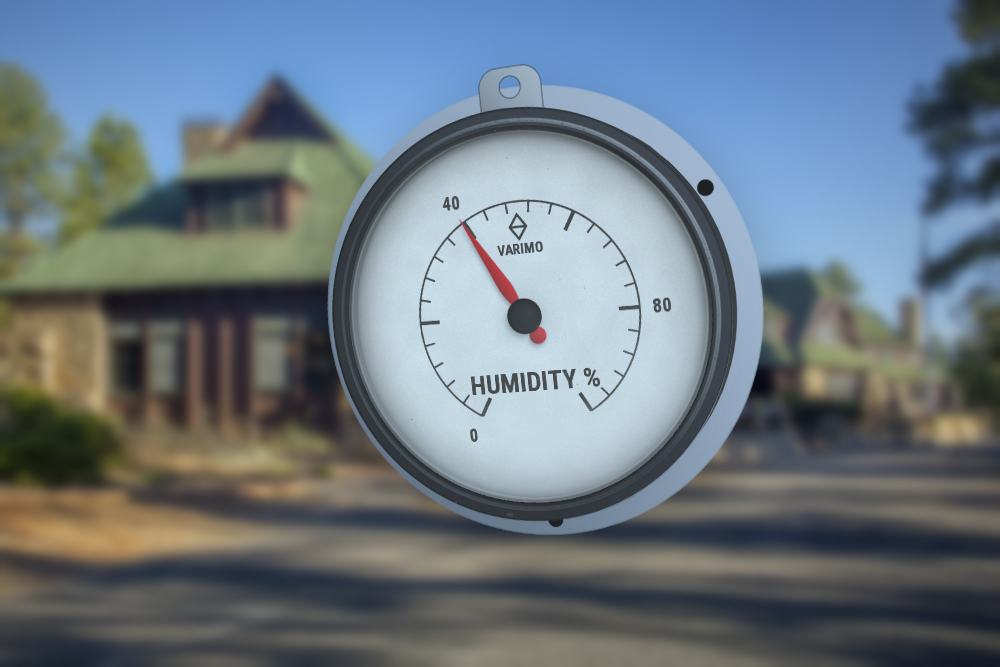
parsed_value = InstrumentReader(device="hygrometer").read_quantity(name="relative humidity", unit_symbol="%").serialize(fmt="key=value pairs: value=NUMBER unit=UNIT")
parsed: value=40 unit=%
